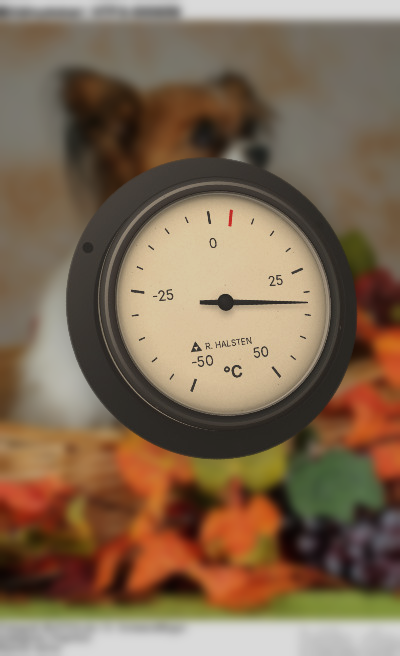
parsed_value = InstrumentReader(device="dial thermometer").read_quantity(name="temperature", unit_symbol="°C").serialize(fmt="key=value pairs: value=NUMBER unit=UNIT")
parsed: value=32.5 unit=°C
